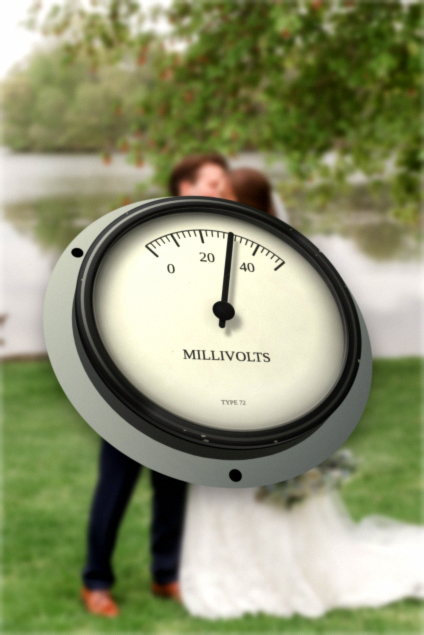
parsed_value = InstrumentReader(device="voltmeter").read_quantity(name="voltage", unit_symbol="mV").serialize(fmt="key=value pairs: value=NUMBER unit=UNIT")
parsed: value=30 unit=mV
